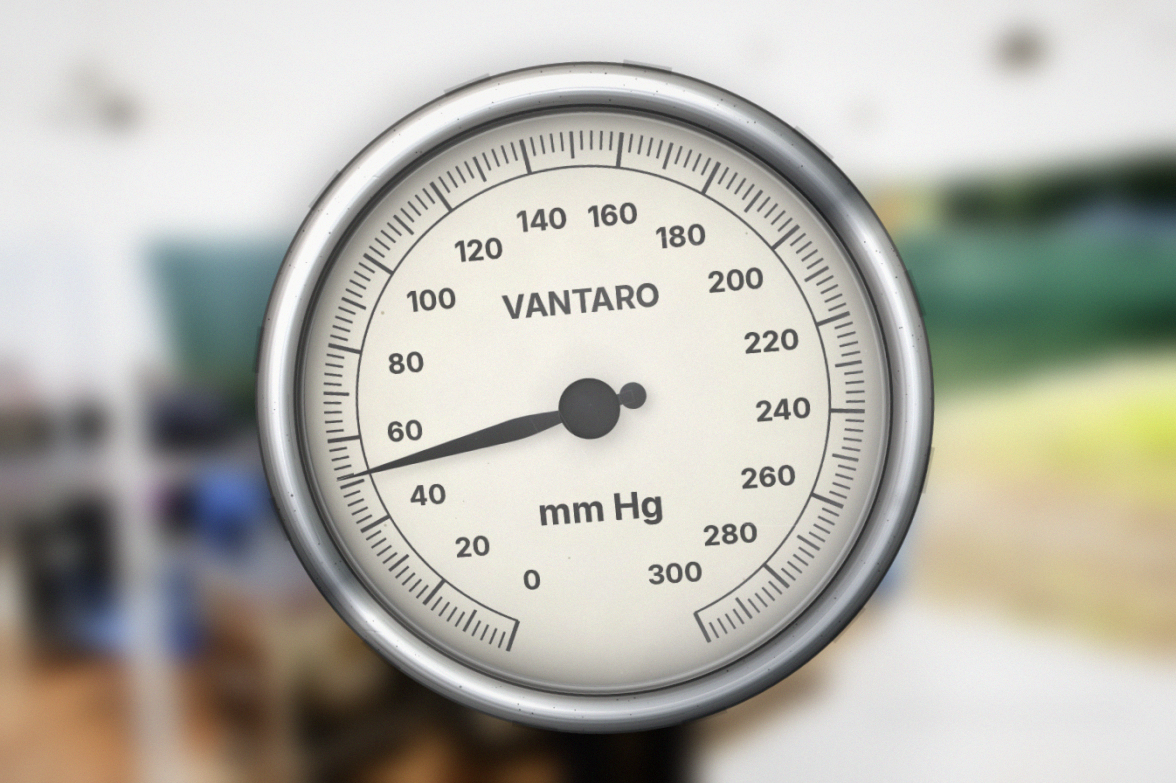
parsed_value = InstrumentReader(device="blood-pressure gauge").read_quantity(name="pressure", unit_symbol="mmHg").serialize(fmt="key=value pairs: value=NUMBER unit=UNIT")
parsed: value=52 unit=mmHg
